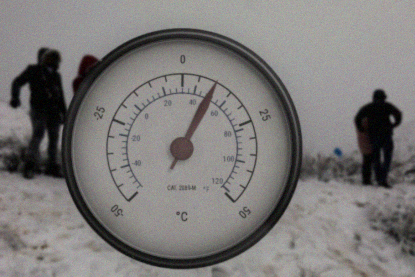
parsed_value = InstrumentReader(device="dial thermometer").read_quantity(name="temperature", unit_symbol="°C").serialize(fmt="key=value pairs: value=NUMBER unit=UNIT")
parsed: value=10 unit=°C
